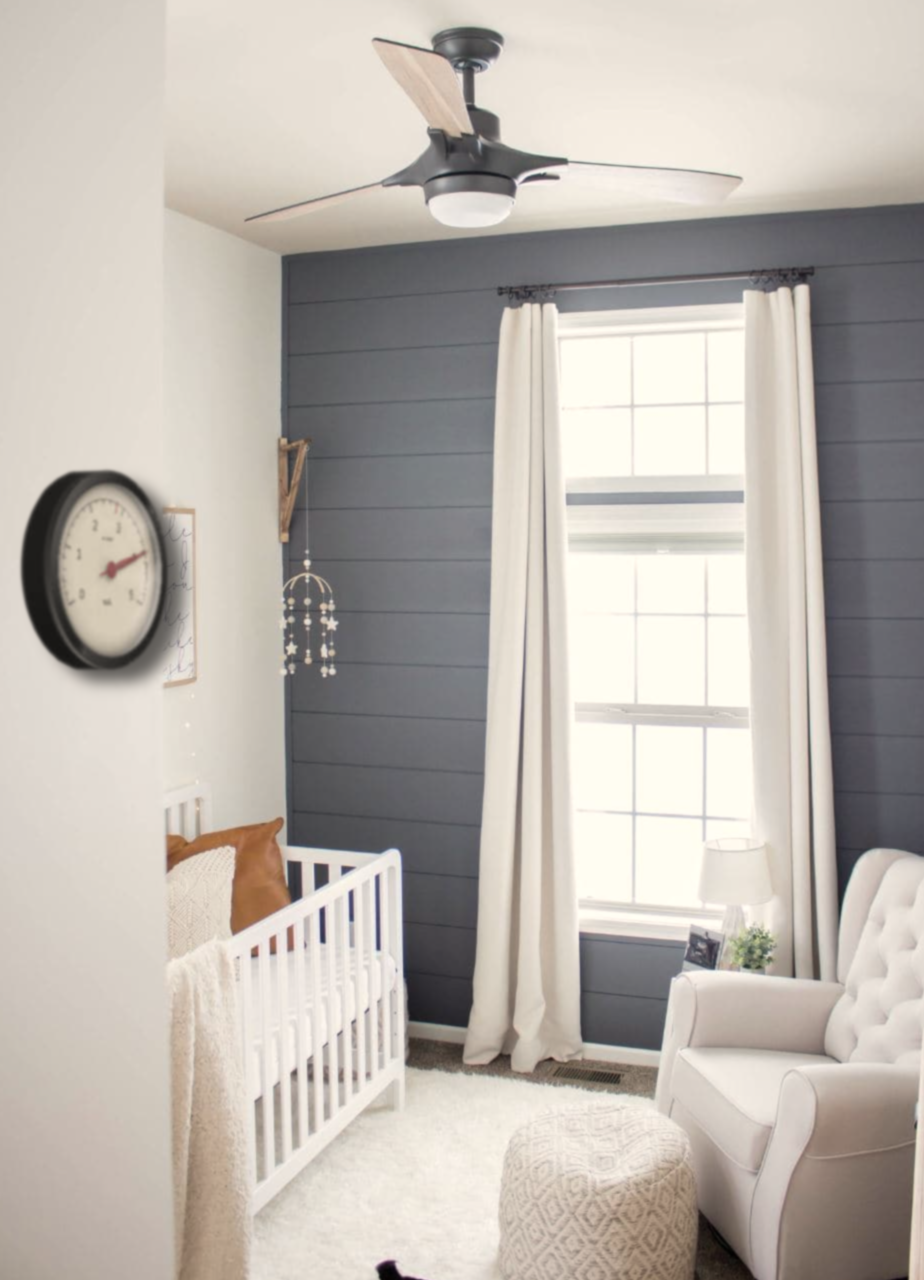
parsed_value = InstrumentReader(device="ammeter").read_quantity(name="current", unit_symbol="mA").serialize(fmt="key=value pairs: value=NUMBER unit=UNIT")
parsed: value=4 unit=mA
